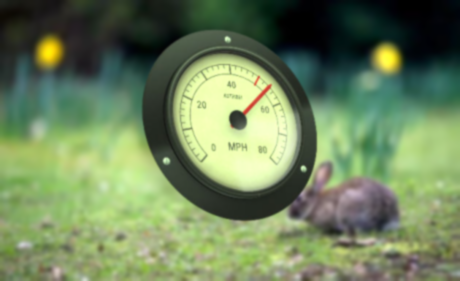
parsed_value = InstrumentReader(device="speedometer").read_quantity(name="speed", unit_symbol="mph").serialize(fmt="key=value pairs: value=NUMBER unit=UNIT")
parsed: value=54 unit=mph
